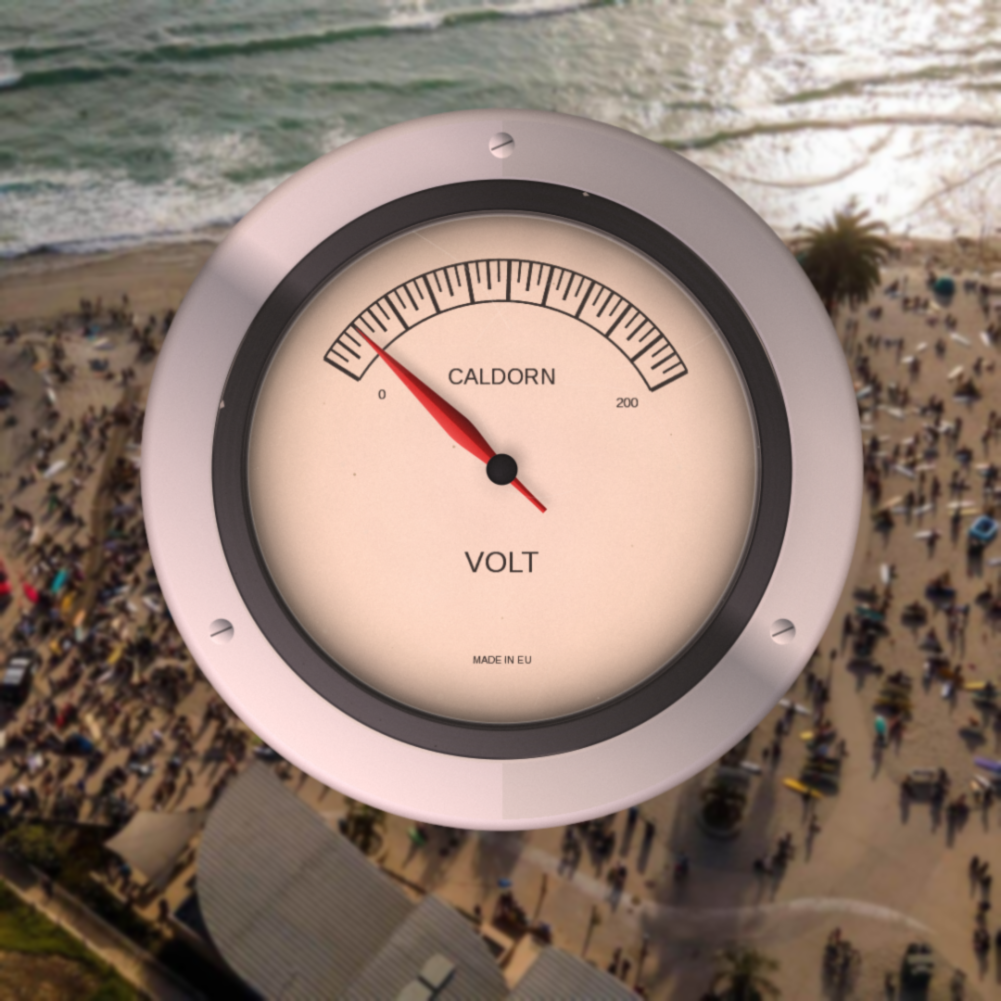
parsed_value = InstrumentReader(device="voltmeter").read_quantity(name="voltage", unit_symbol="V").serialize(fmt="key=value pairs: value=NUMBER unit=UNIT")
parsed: value=20 unit=V
